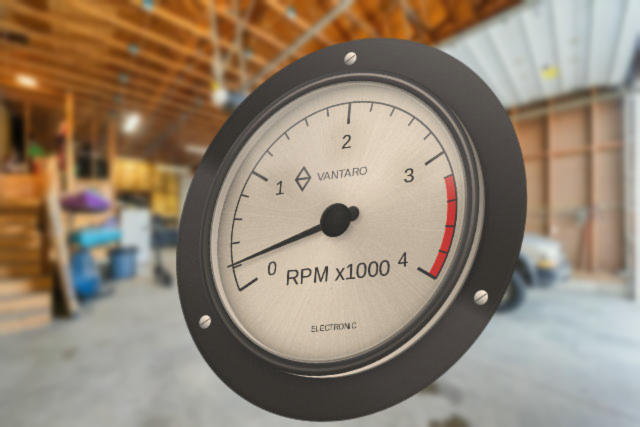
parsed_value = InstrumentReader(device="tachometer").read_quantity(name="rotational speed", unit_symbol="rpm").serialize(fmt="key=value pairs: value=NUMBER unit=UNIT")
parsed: value=200 unit=rpm
